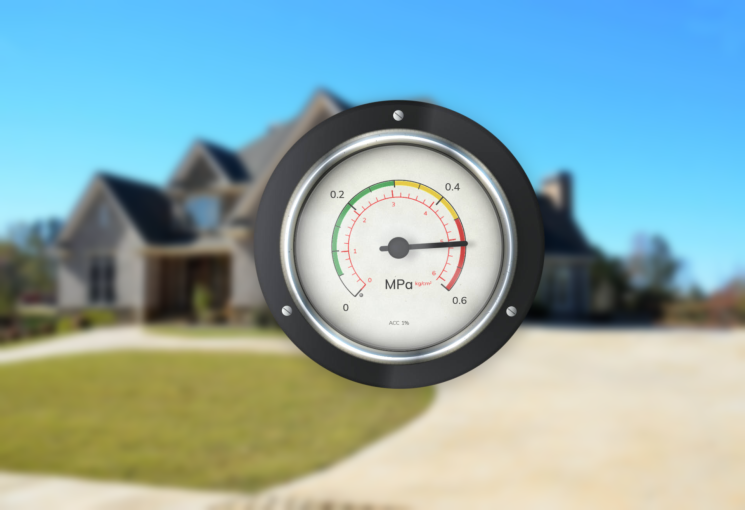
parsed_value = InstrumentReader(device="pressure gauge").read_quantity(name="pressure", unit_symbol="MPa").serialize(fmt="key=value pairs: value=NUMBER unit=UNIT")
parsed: value=0.5 unit=MPa
